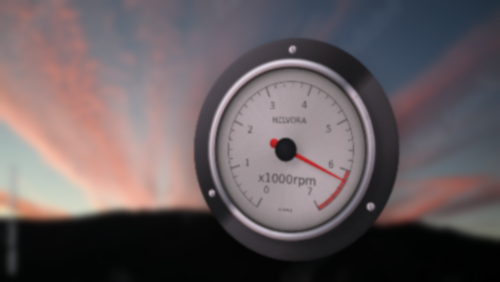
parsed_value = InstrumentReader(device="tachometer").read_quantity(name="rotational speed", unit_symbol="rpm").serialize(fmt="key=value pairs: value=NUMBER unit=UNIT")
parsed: value=6200 unit=rpm
